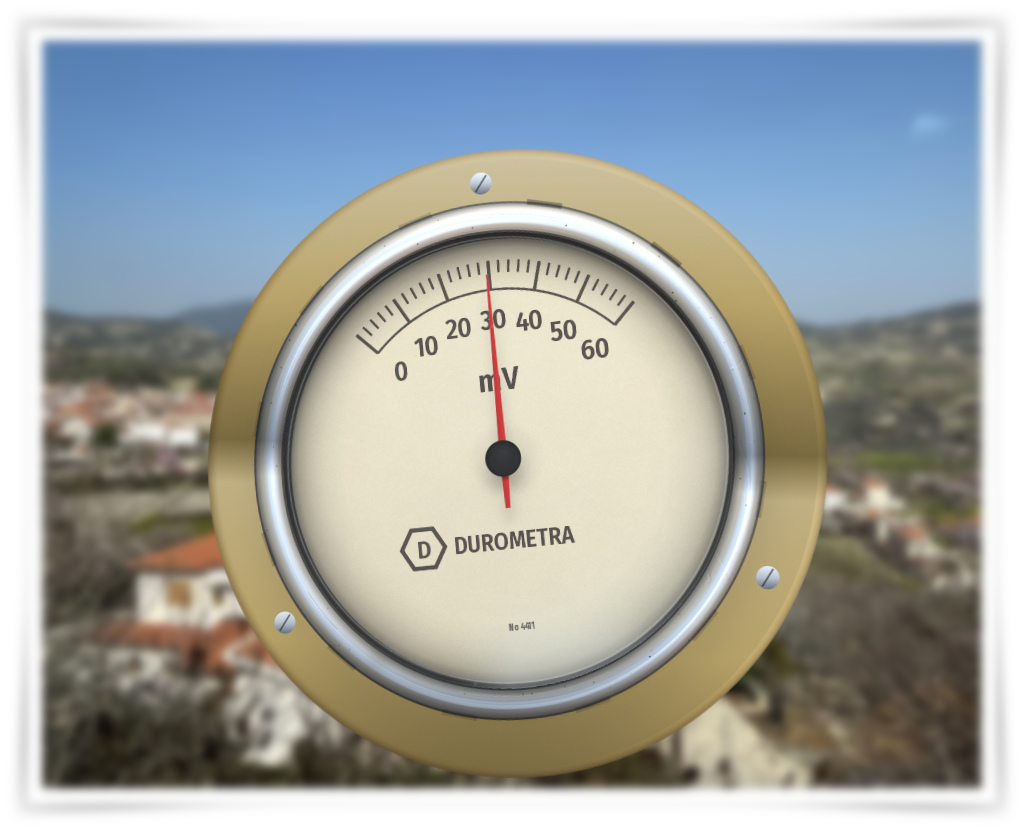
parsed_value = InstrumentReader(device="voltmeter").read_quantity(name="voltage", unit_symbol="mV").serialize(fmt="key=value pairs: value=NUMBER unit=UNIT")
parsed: value=30 unit=mV
